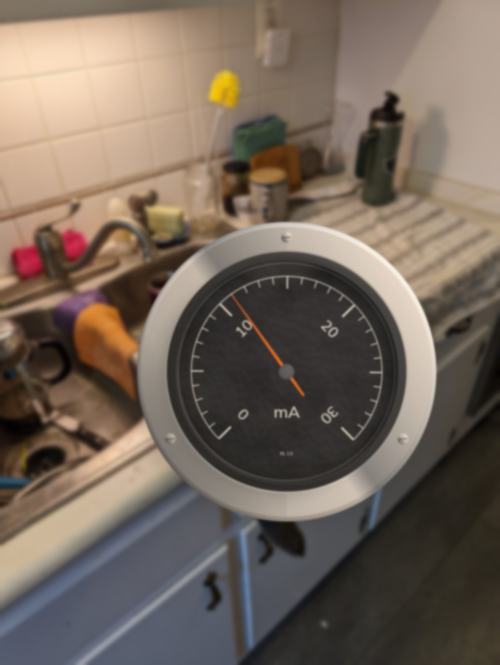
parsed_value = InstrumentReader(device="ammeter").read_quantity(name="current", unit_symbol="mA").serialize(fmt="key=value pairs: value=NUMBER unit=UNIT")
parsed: value=11 unit=mA
